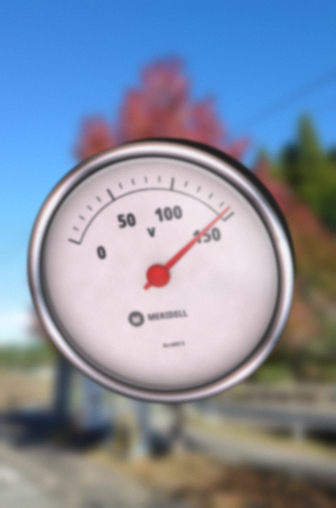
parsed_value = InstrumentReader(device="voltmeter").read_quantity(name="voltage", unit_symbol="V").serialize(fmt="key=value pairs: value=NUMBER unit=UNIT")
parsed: value=145 unit=V
